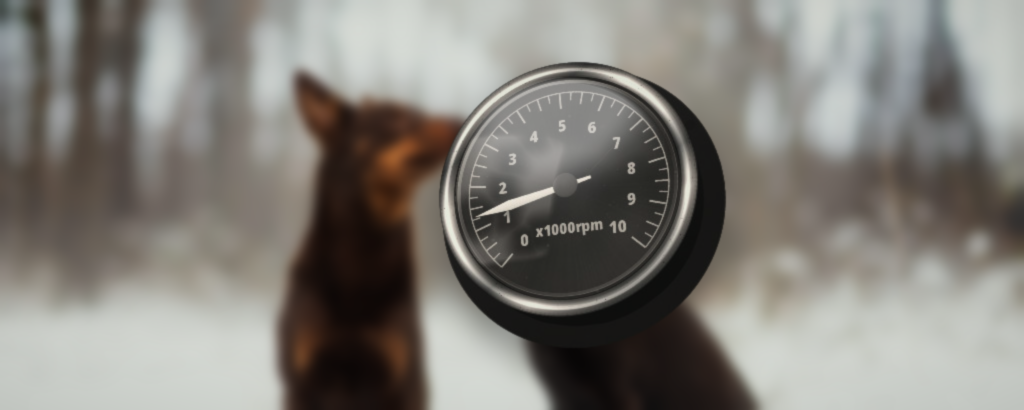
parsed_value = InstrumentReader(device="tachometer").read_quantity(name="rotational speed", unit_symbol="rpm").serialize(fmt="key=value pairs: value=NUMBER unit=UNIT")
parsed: value=1250 unit=rpm
